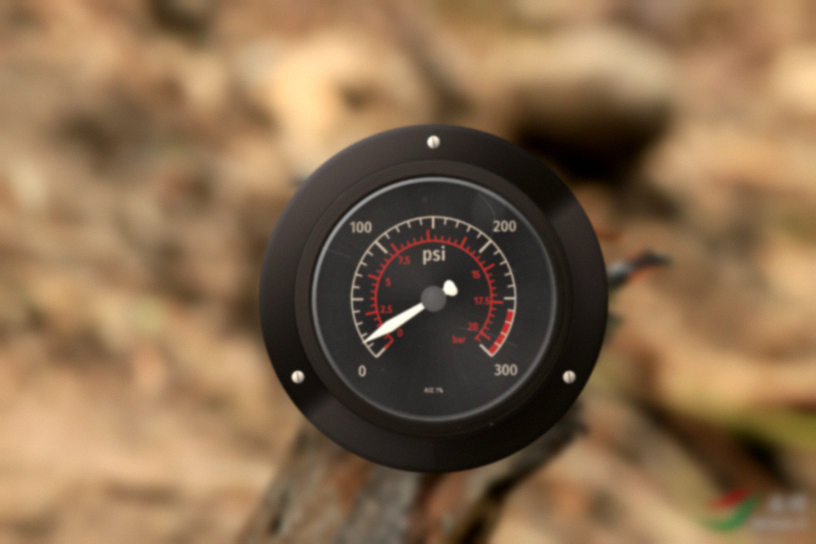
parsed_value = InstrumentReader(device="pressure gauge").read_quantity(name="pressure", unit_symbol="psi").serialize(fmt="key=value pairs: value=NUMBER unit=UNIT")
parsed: value=15 unit=psi
